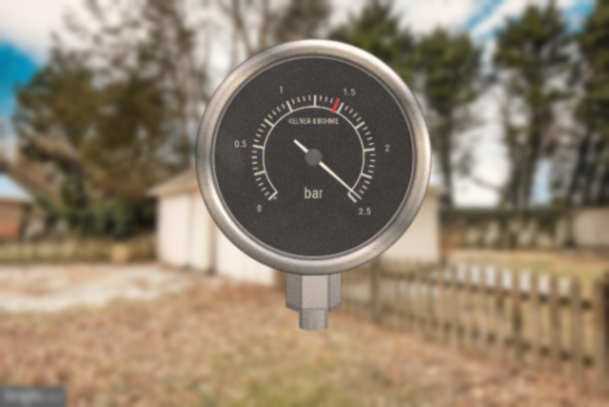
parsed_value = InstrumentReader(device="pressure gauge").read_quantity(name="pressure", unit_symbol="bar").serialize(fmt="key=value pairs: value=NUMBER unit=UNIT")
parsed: value=2.45 unit=bar
